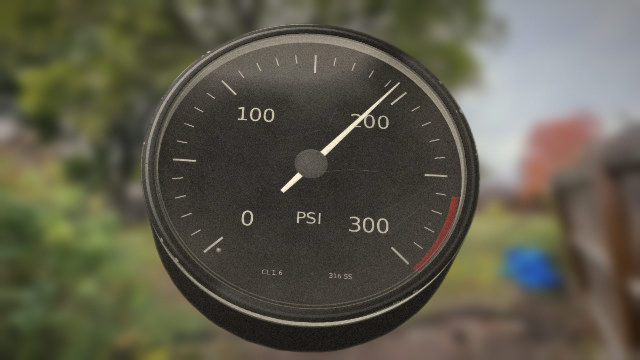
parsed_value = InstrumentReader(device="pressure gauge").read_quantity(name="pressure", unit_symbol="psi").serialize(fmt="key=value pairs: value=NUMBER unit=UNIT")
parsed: value=195 unit=psi
